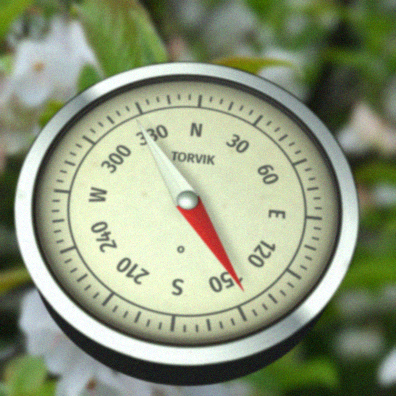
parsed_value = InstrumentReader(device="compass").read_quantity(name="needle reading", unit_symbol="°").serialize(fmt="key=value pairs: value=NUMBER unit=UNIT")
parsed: value=145 unit=°
